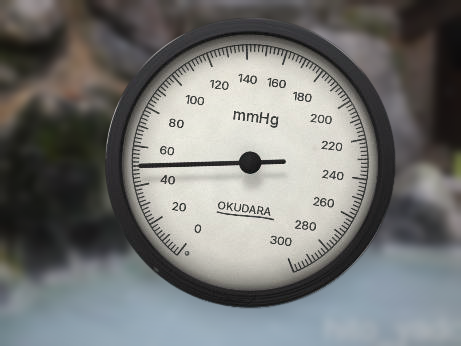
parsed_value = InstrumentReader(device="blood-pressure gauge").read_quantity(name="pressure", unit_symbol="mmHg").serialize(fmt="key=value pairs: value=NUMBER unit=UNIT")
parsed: value=50 unit=mmHg
